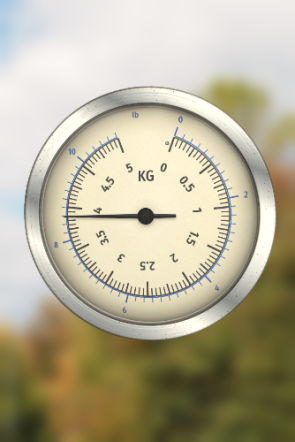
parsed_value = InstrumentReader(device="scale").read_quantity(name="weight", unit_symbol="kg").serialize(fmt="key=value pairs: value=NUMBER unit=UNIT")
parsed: value=3.9 unit=kg
